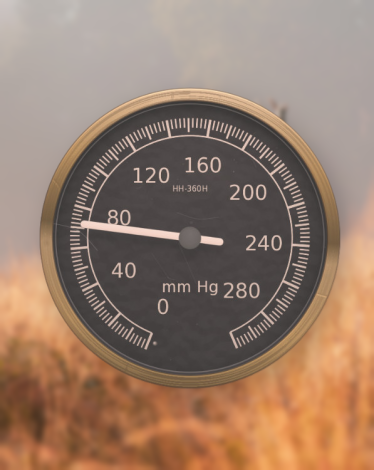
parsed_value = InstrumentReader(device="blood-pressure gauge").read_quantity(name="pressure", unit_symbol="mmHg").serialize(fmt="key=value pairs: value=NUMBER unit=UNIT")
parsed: value=72 unit=mmHg
